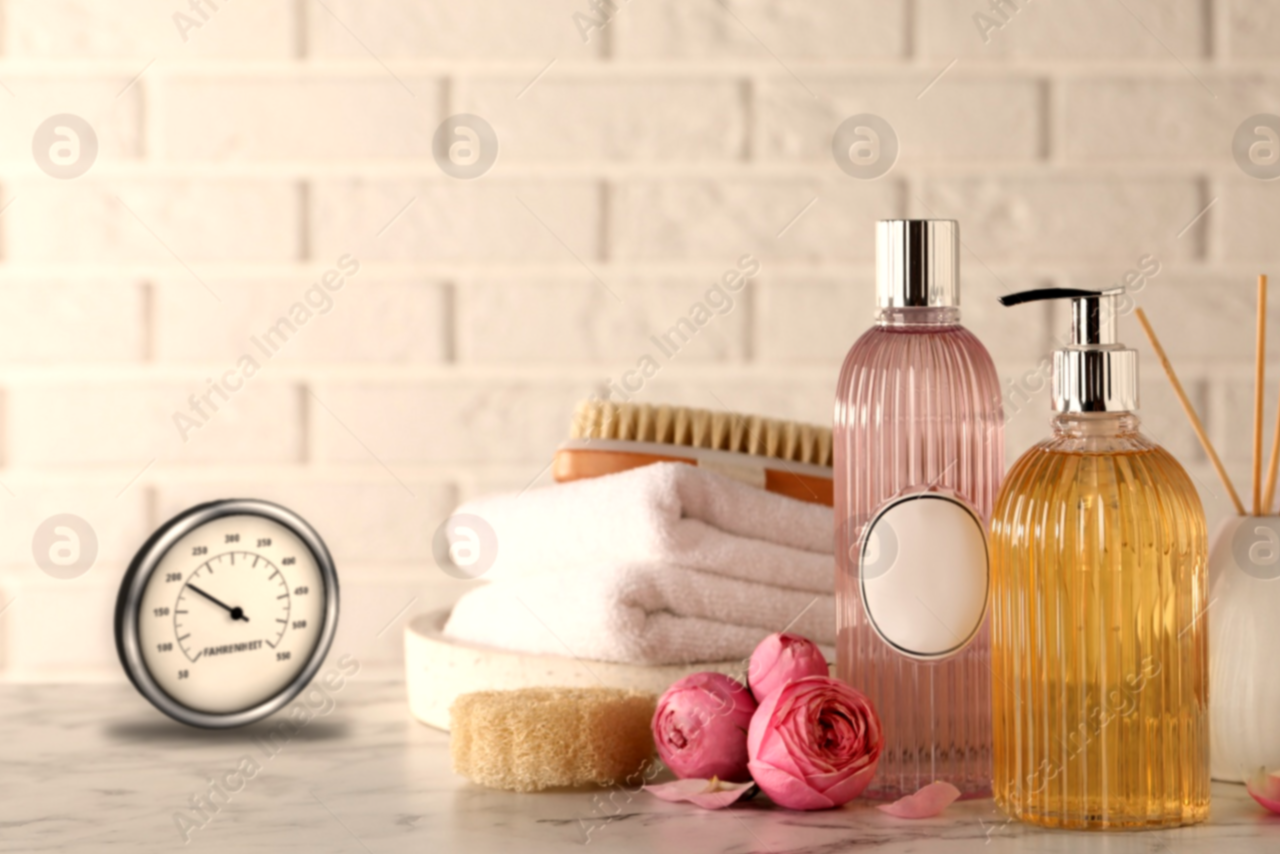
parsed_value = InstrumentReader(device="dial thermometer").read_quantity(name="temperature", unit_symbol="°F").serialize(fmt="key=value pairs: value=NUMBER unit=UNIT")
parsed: value=200 unit=°F
